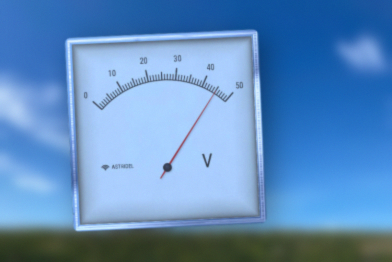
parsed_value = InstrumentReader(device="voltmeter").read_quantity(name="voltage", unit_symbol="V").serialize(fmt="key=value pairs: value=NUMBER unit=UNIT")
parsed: value=45 unit=V
